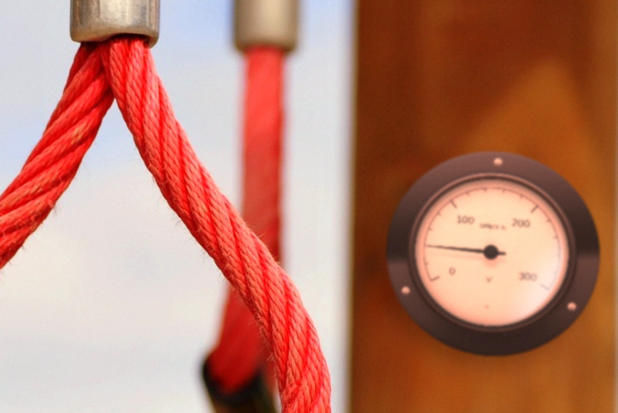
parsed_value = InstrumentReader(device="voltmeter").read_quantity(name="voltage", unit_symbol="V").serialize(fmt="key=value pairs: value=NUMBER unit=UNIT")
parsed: value=40 unit=V
